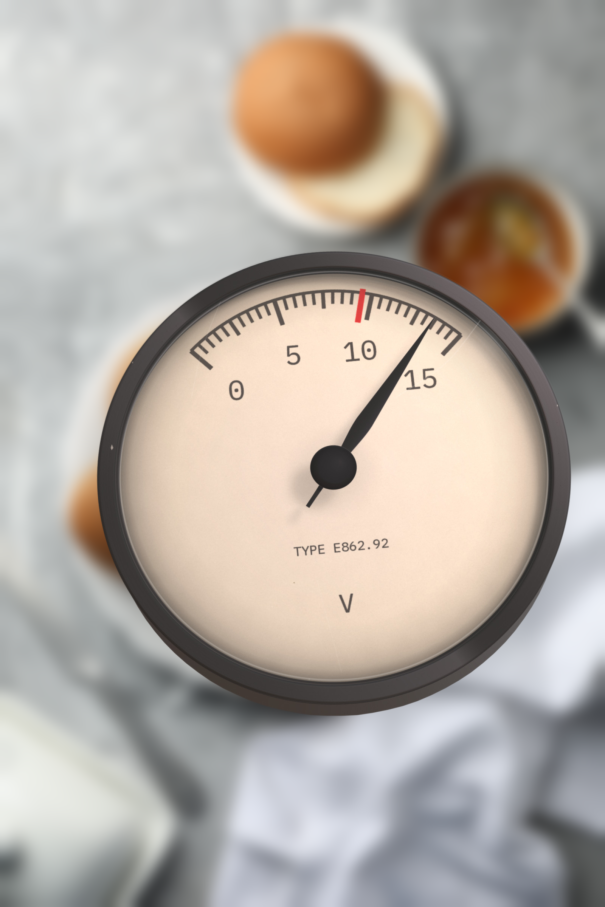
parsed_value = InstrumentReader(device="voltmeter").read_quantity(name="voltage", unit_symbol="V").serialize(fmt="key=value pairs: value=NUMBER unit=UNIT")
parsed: value=13.5 unit=V
